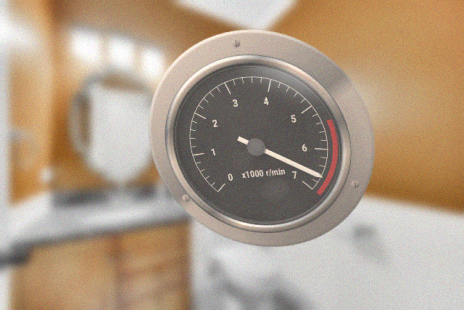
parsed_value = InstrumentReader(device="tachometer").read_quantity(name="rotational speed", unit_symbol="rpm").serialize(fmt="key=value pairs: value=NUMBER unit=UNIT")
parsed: value=6600 unit=rpm
